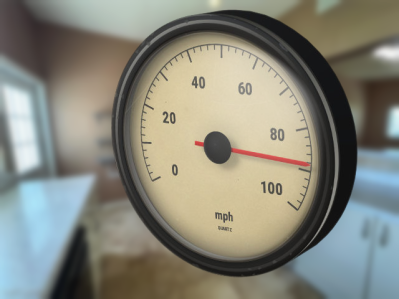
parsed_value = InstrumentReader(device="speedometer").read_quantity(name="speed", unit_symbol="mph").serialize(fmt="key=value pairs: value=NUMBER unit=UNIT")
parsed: value=88 unit=mph
